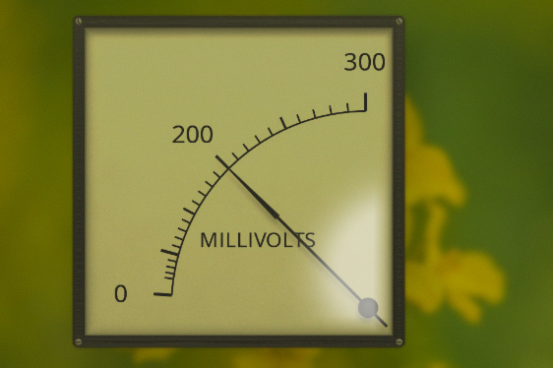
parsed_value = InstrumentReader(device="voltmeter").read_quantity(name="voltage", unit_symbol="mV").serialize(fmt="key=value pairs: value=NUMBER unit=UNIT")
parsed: value=200 unit=mV
